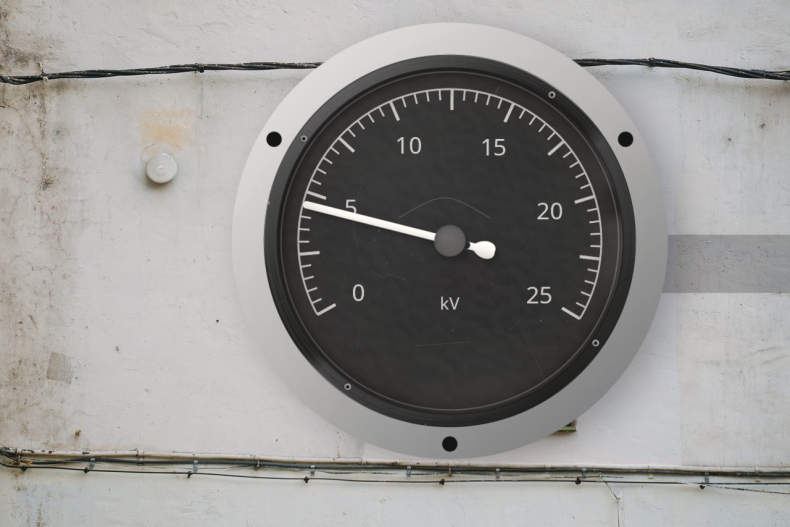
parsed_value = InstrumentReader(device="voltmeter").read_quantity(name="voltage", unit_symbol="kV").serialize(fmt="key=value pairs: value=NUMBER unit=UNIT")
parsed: value=4.5 unit=kV
